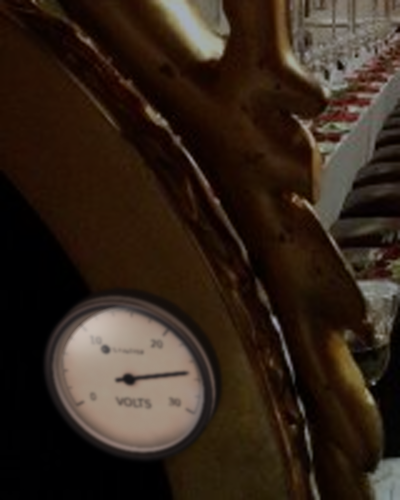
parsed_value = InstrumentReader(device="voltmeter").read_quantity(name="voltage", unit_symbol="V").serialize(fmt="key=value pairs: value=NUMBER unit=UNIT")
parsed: value=25 unit=V
